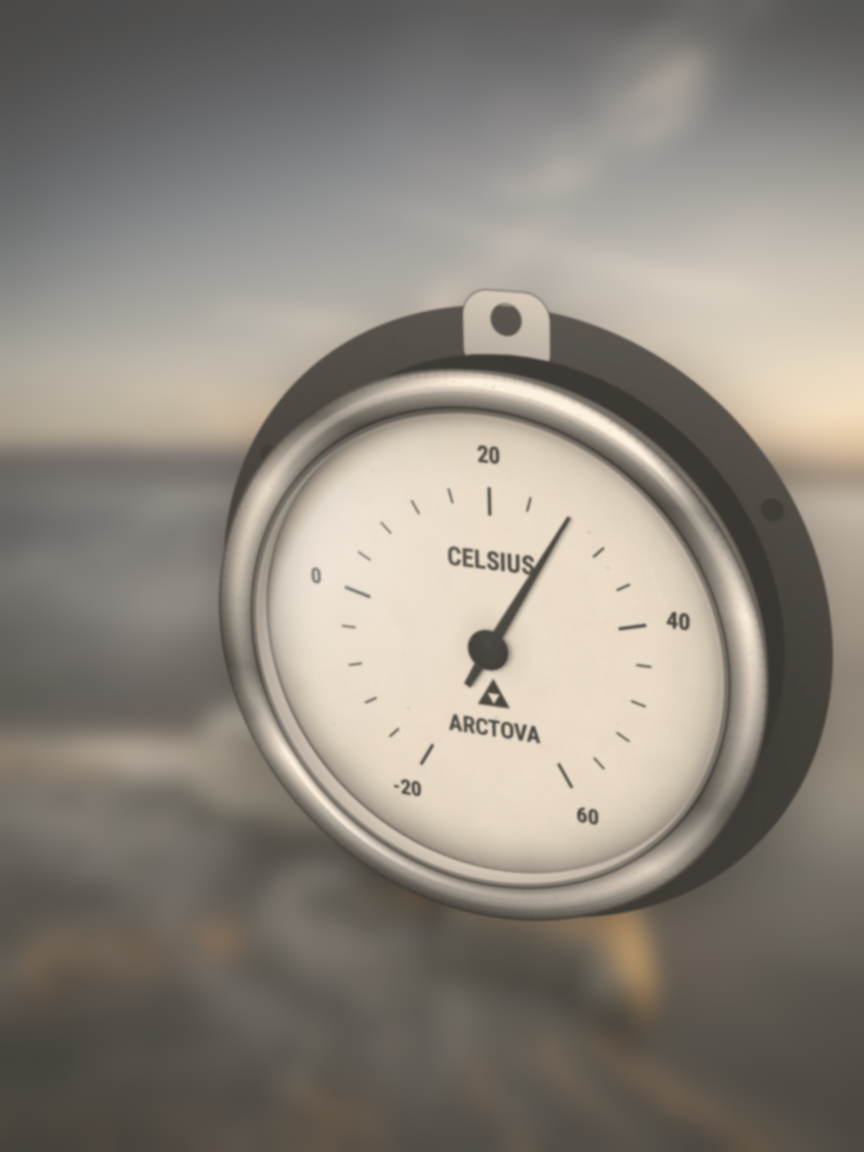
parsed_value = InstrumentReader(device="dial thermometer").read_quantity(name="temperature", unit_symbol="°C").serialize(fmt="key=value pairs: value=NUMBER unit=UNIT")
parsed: value=28 unit=°C
